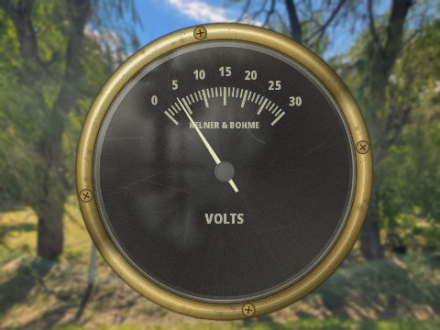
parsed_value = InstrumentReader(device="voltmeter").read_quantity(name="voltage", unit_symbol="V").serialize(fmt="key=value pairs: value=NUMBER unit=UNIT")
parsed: value=4 unit=V
